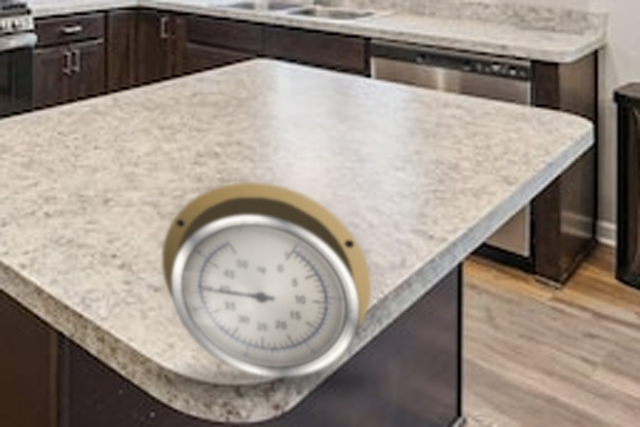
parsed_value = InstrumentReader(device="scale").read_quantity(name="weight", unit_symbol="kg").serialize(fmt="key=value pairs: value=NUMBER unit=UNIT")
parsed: value=40 unit=kg
